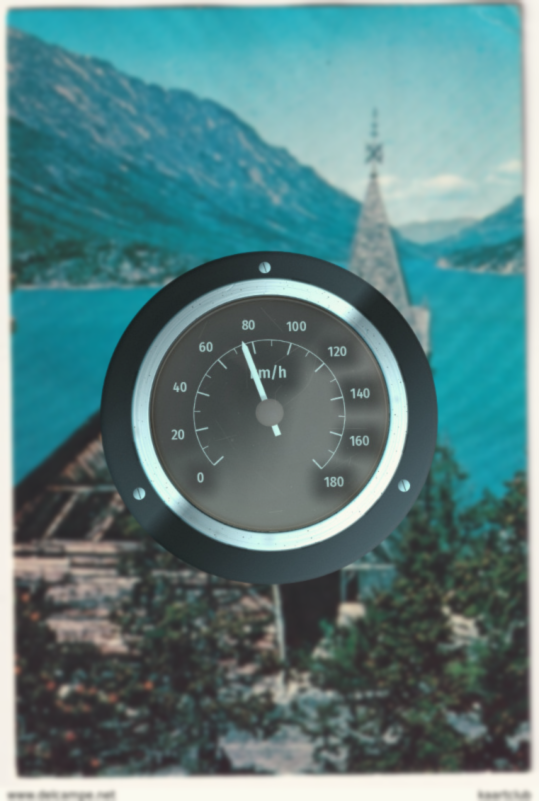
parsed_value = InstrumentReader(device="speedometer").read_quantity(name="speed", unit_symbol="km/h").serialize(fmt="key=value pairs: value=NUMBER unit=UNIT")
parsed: value=75 unit=km/h
